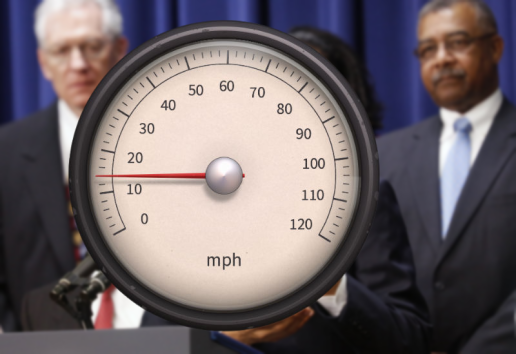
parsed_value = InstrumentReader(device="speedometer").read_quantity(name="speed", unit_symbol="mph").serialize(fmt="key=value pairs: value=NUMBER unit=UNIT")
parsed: value=14 unit=mph
